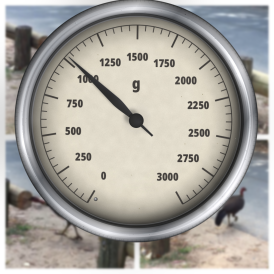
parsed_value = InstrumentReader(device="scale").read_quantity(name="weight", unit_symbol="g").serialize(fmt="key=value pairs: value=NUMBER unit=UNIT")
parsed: value=1025 unit=g
